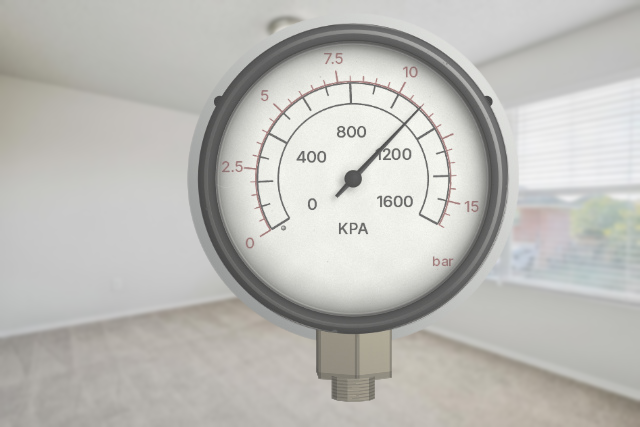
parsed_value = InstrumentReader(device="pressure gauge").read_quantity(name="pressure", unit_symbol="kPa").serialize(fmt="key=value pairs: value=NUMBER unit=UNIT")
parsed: value=1100 unit=kPa
